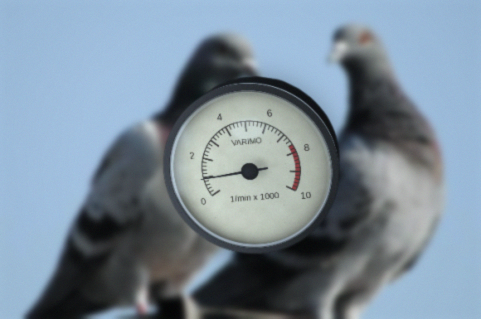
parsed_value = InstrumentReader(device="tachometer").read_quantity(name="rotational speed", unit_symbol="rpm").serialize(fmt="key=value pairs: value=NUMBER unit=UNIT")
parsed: value=1000 unit=rpm
